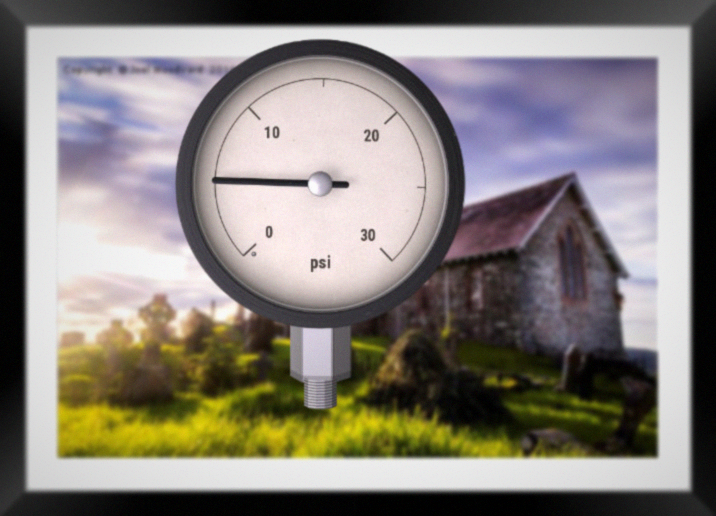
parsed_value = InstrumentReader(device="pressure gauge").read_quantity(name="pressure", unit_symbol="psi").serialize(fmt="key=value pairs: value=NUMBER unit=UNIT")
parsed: value=5 unit=psi
